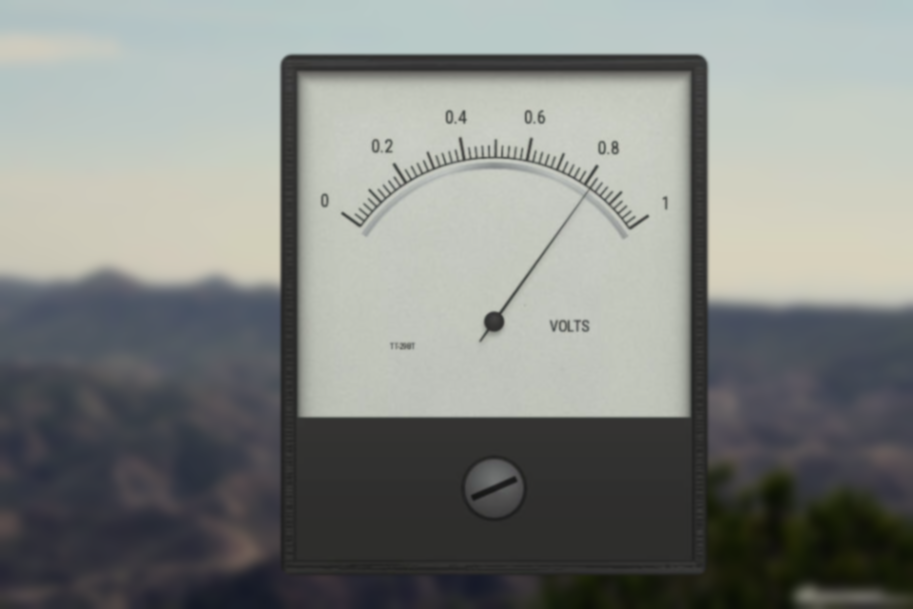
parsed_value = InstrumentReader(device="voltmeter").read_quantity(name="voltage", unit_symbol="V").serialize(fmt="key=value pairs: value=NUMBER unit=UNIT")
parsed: value=0.82 unit=V
